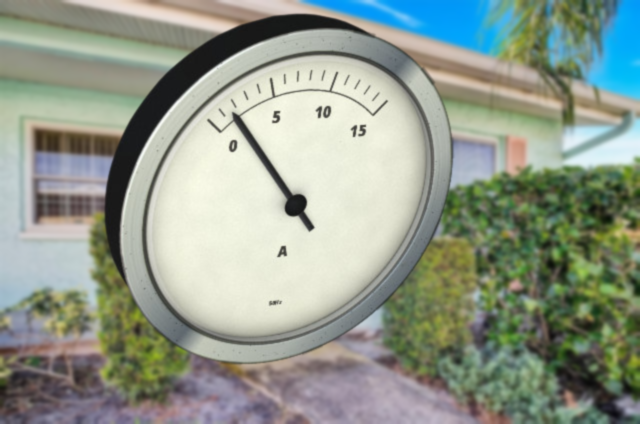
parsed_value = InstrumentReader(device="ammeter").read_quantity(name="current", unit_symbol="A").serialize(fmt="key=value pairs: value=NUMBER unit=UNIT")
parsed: value=1.5 unit=A
